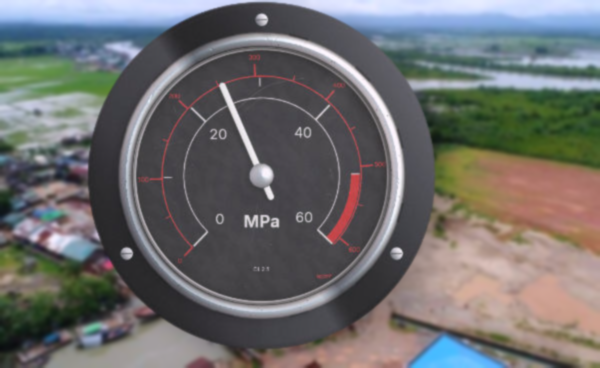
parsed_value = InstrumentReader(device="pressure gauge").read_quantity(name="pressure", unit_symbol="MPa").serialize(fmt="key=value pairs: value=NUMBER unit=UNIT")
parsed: value=25 unit=MPa
